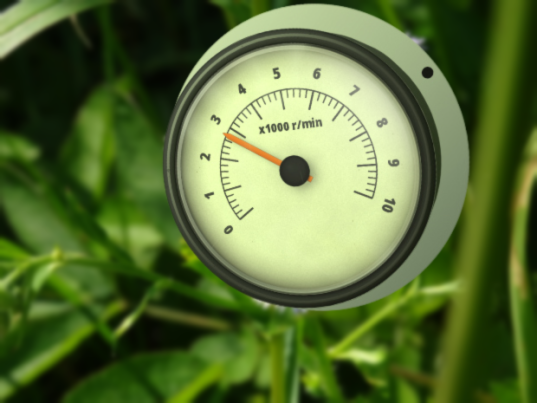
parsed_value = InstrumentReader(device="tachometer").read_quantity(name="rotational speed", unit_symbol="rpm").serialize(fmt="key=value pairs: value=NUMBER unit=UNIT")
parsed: value=2800 unit=rpm
